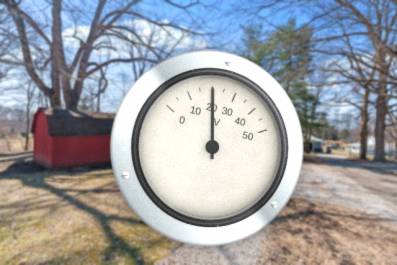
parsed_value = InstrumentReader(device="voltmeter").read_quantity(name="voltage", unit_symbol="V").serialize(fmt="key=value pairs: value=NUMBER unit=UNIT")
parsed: value=20 unit=V
